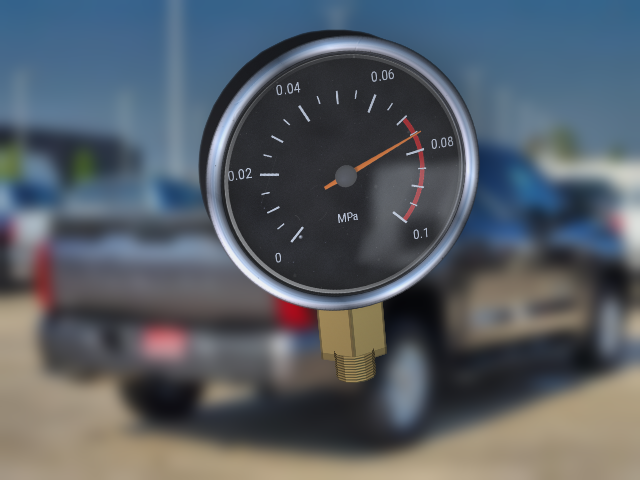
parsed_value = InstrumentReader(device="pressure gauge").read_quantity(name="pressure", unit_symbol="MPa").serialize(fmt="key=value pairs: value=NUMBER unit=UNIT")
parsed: value=0.075 unit=MPa
